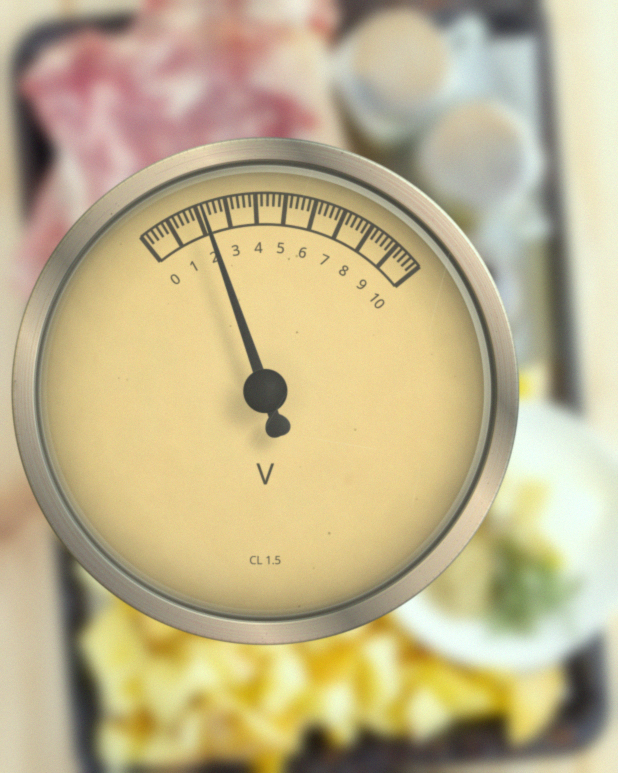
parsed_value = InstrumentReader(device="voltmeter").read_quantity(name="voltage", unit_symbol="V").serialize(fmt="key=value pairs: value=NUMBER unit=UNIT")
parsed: value=2.2 unit=V
